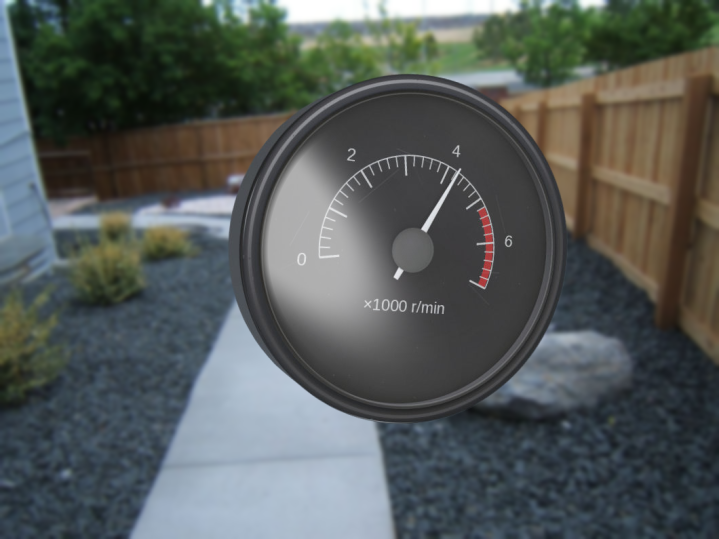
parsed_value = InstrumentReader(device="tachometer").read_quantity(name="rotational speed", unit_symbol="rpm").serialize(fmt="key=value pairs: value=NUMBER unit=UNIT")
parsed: value=4200 unit=rpm
